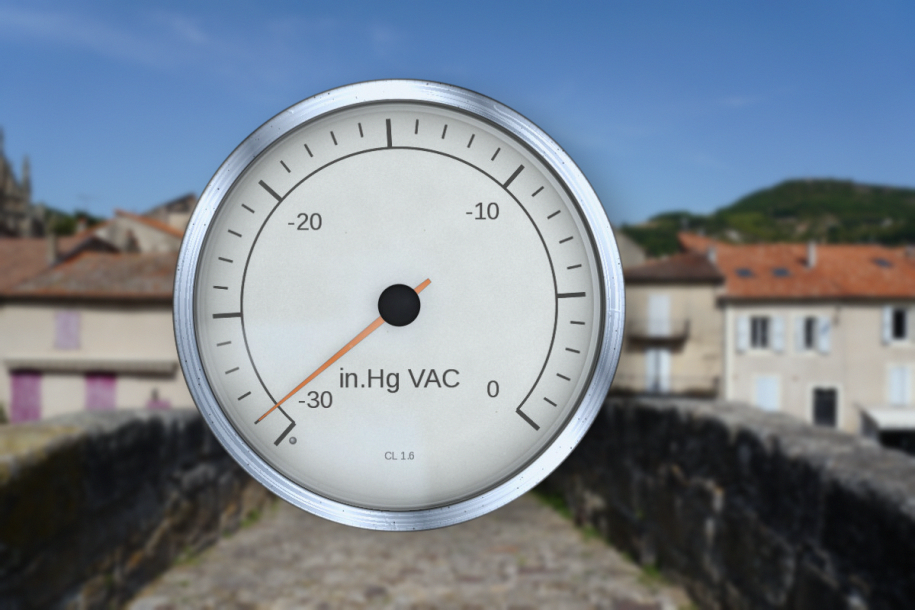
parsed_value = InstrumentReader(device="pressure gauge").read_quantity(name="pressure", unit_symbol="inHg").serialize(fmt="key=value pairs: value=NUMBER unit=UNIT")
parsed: value=-29 unit=inHg
